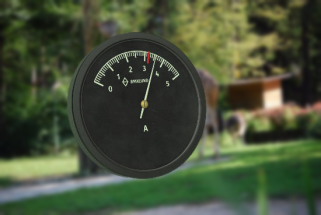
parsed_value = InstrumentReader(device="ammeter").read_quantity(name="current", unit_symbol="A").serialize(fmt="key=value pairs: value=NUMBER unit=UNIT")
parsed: value=3.5 unit=A
